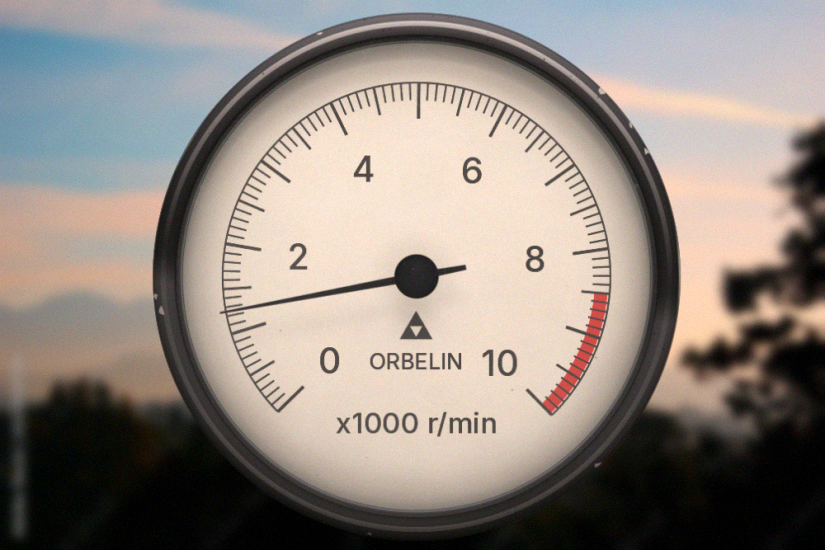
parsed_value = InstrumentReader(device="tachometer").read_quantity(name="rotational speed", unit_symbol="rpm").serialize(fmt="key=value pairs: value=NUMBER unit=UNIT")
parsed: value=1250 unit=rpm
